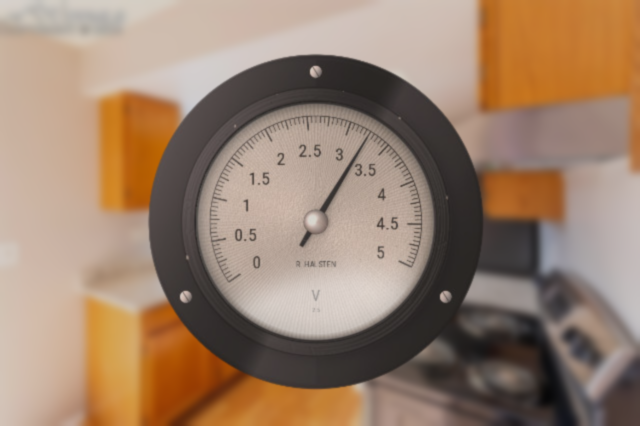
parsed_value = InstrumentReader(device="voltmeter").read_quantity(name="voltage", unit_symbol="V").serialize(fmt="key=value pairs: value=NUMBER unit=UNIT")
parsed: value=3.25 unit=V
